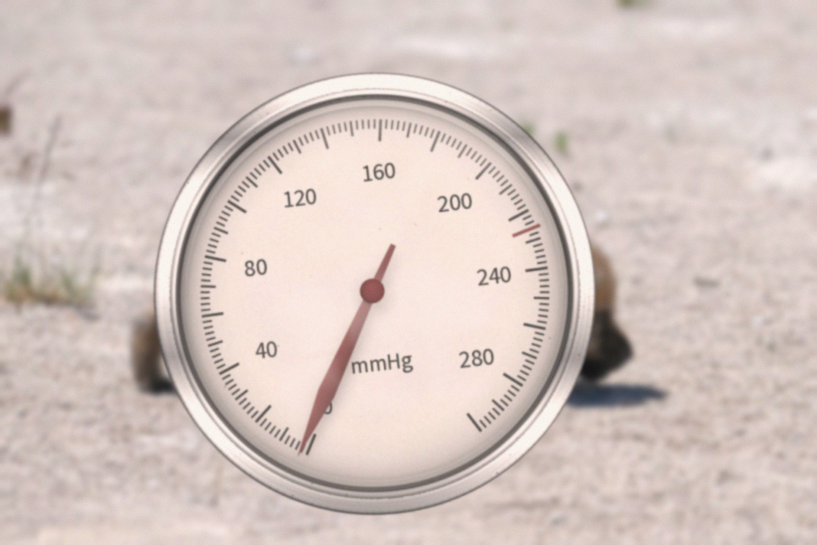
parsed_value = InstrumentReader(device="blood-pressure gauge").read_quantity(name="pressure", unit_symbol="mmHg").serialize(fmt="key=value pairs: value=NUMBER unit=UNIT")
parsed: value=2 unit=mmHg
